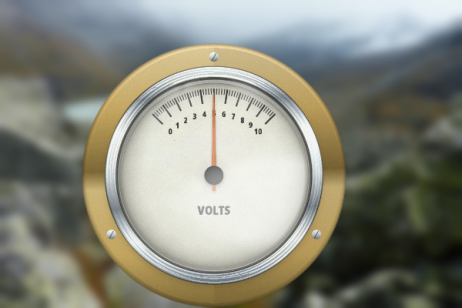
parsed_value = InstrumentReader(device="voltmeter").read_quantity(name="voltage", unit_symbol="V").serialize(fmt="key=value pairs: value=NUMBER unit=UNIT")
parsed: value=5 unit=V
